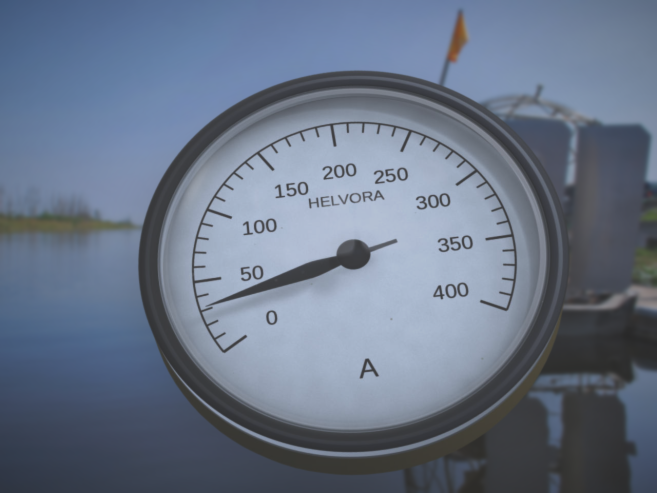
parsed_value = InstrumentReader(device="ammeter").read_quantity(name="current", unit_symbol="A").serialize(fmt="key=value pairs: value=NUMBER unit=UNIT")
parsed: value=30 unit=A
